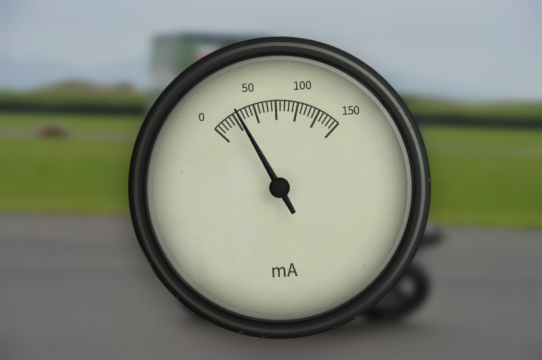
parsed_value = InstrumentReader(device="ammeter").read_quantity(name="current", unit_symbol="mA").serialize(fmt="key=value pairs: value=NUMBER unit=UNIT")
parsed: value=30 unit=mA
